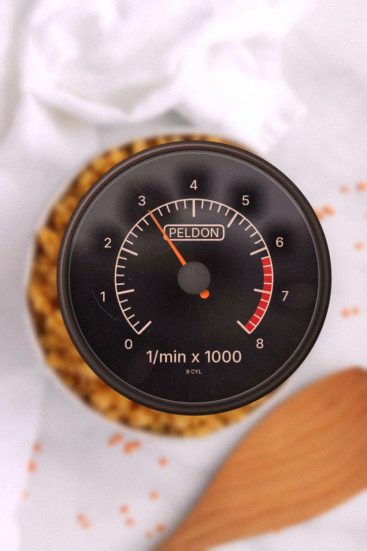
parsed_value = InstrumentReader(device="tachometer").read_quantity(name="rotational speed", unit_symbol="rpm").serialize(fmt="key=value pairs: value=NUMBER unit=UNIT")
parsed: value=3000 unit=rpm
